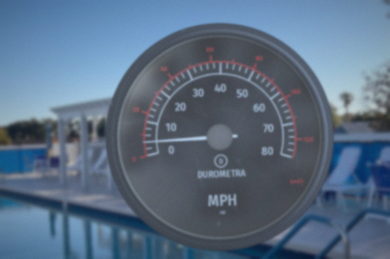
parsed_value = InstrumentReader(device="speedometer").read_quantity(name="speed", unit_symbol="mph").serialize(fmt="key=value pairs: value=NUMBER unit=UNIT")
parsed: value=4 unit=mph
